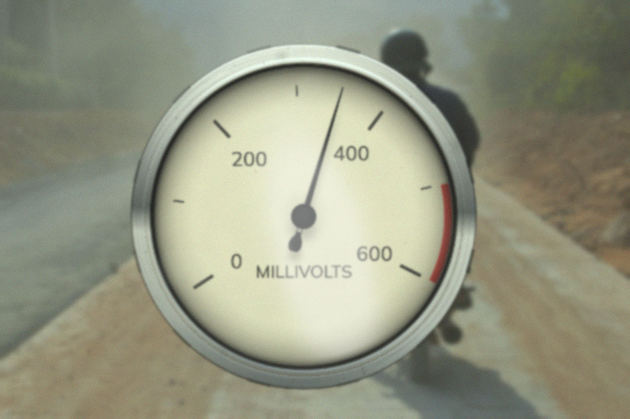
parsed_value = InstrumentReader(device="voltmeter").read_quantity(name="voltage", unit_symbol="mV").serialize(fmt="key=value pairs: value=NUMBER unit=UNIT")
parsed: value=350 unit=mV
